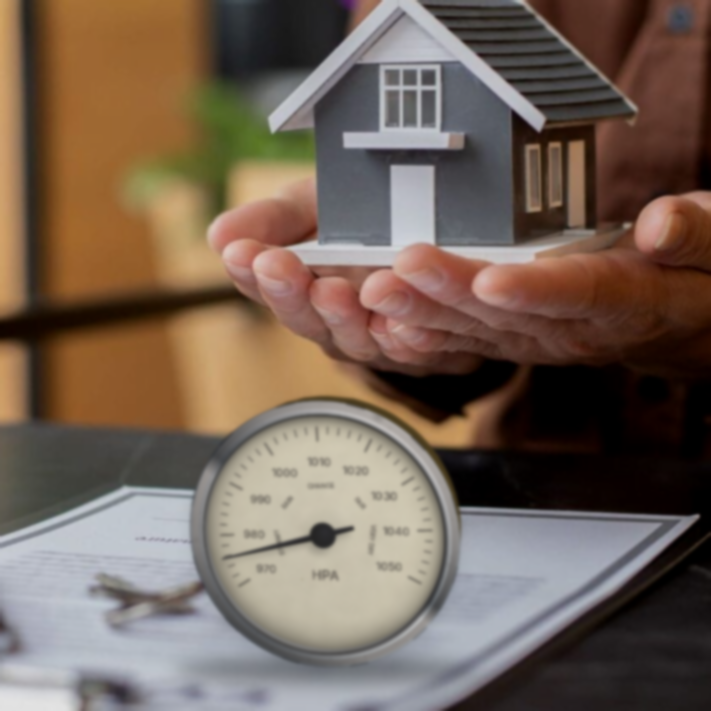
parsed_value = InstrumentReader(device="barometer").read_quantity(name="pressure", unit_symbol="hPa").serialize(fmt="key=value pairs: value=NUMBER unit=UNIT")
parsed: value=976 unit=hPa
